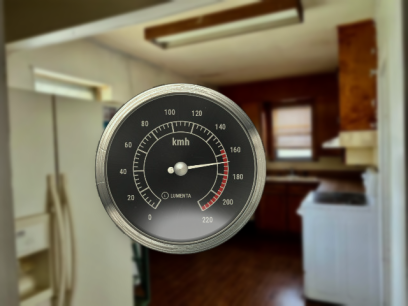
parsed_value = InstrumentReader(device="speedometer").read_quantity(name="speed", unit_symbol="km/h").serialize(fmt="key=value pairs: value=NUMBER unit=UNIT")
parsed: value=168 unit=km/h
